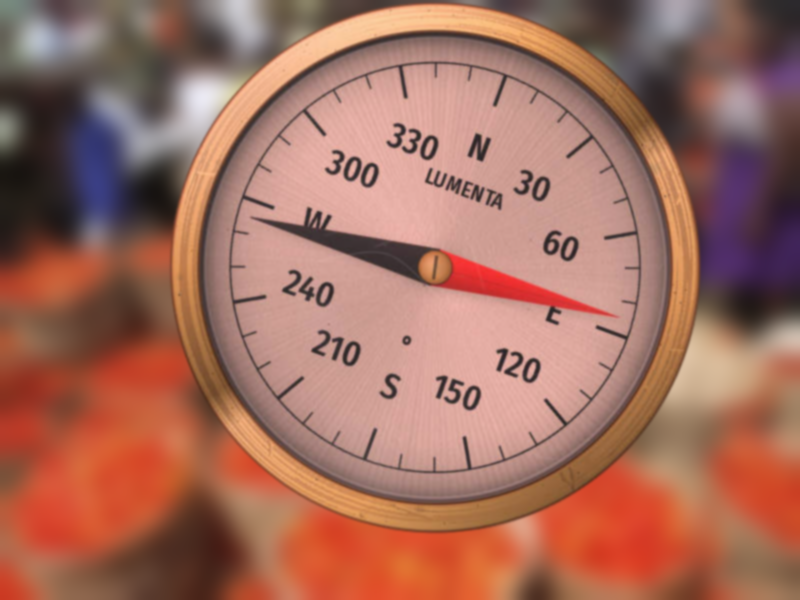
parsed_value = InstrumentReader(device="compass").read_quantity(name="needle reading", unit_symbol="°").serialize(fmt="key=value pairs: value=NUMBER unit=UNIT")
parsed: value=85 unit=°
